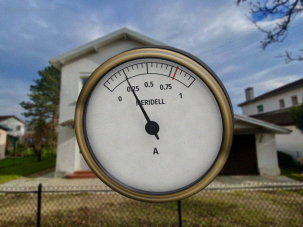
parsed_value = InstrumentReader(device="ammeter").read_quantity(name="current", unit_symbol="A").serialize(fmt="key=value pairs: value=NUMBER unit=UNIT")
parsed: value=0.25 unit=A
